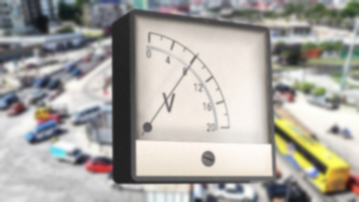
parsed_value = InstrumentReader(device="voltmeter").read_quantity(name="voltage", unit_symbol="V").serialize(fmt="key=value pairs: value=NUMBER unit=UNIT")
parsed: value=8 unit=V
